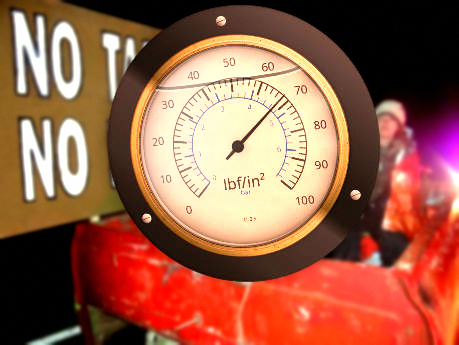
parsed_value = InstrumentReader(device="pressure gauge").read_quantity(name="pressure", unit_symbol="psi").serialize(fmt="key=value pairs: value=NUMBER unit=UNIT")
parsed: value=68 unit=psi
